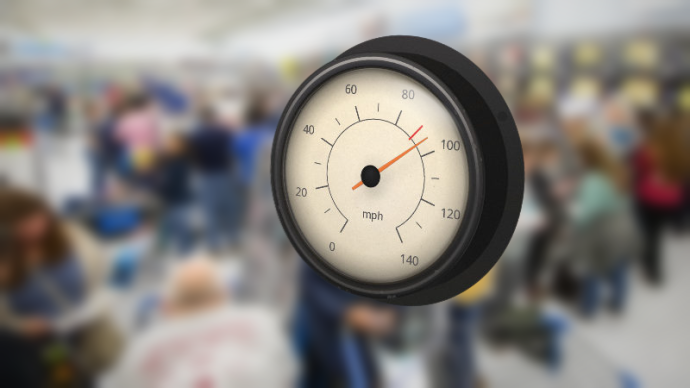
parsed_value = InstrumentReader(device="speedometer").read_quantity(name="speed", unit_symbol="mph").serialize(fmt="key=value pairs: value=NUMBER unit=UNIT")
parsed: value=95 unit=mph
